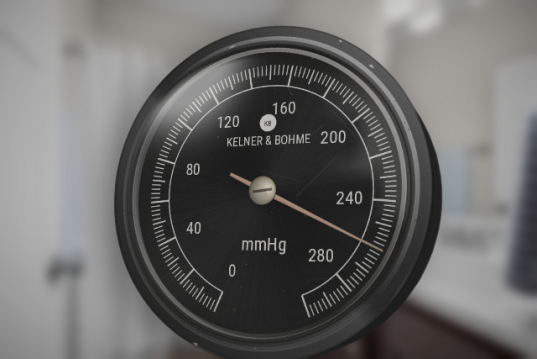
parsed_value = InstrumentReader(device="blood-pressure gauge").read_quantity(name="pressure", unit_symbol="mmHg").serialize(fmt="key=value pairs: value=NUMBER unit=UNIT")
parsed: value=260 unit=mmHg
